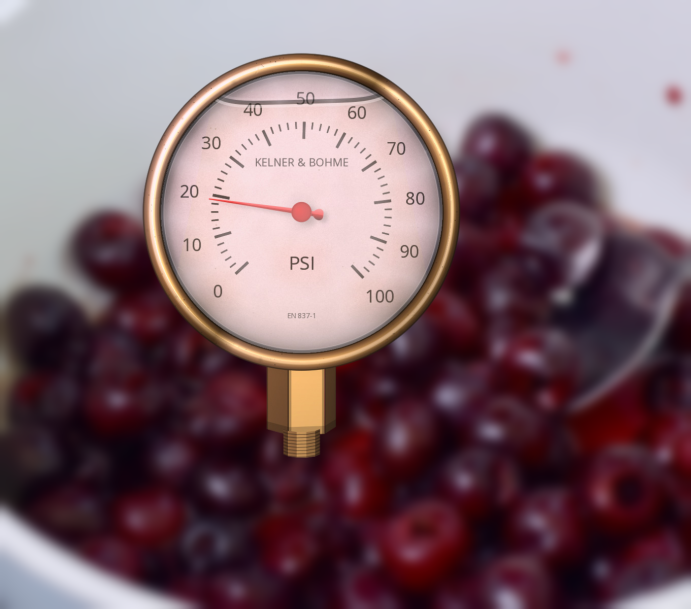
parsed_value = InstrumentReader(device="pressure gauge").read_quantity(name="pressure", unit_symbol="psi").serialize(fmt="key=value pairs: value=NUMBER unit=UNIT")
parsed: value=19 unit=psi
